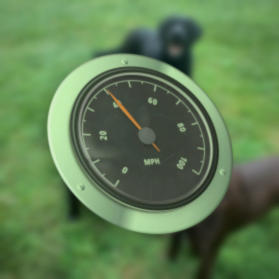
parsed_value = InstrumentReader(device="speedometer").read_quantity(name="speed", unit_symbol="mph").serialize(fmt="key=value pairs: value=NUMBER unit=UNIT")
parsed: value=40 unit=mph
